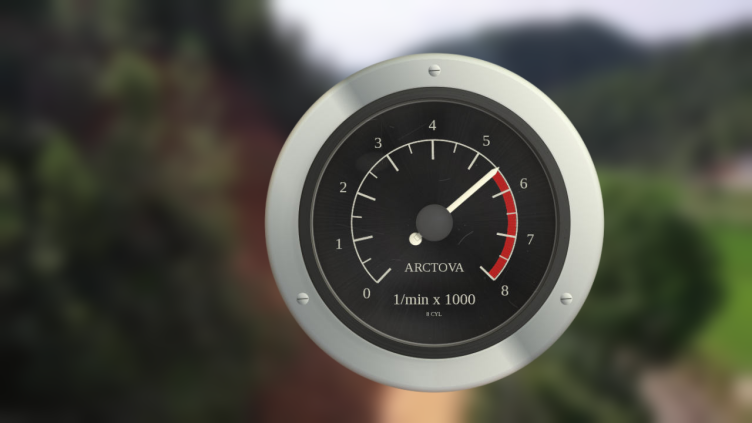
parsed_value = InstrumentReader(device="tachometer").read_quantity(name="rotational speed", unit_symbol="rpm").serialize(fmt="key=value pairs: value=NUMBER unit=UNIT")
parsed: value=5500 unit=rpm
